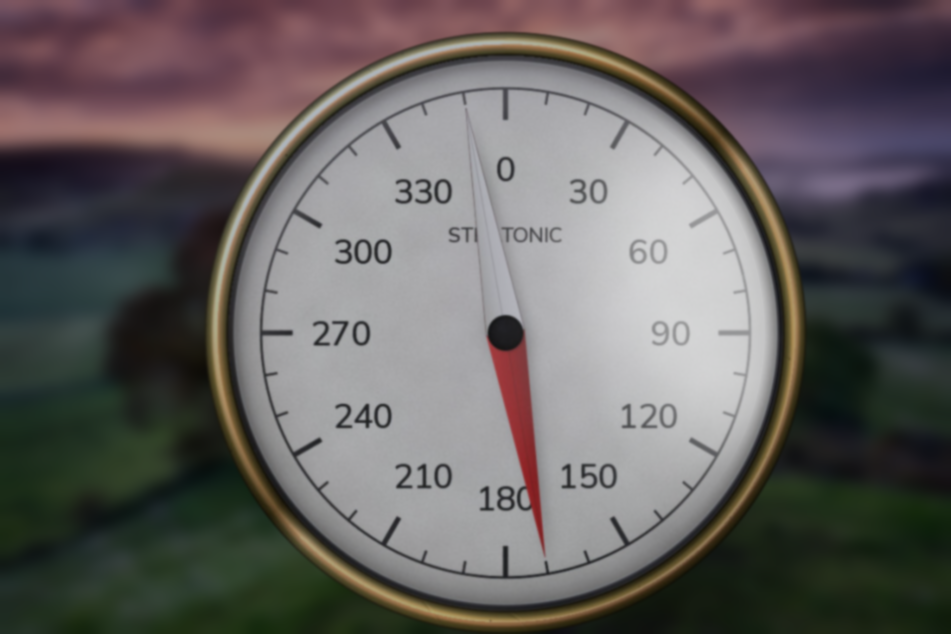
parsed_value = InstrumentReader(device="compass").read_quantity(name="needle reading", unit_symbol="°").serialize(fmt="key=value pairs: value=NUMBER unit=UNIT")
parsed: value=170 unit=°
